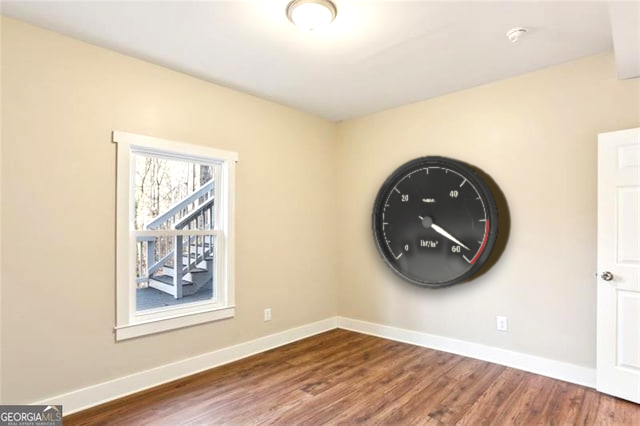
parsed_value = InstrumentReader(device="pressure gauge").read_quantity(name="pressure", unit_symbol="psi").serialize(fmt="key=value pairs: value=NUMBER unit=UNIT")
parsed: value=57.5 unit=psi
